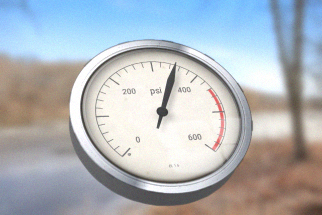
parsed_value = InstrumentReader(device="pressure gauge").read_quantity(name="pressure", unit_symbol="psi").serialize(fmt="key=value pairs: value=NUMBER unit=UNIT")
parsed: value=350 unit=psi
